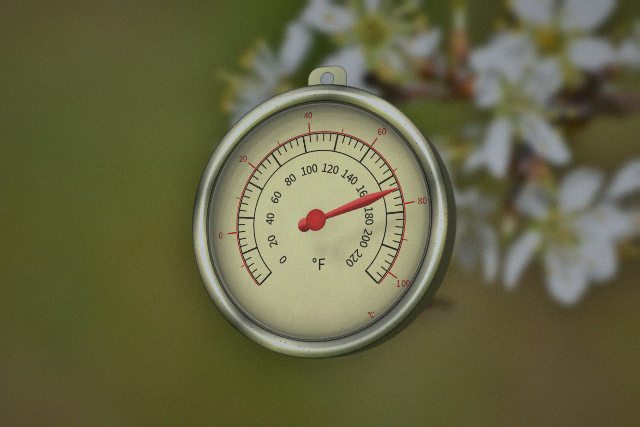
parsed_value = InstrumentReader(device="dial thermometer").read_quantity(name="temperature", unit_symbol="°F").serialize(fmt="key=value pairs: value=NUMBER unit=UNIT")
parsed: value=168 unit=°F
